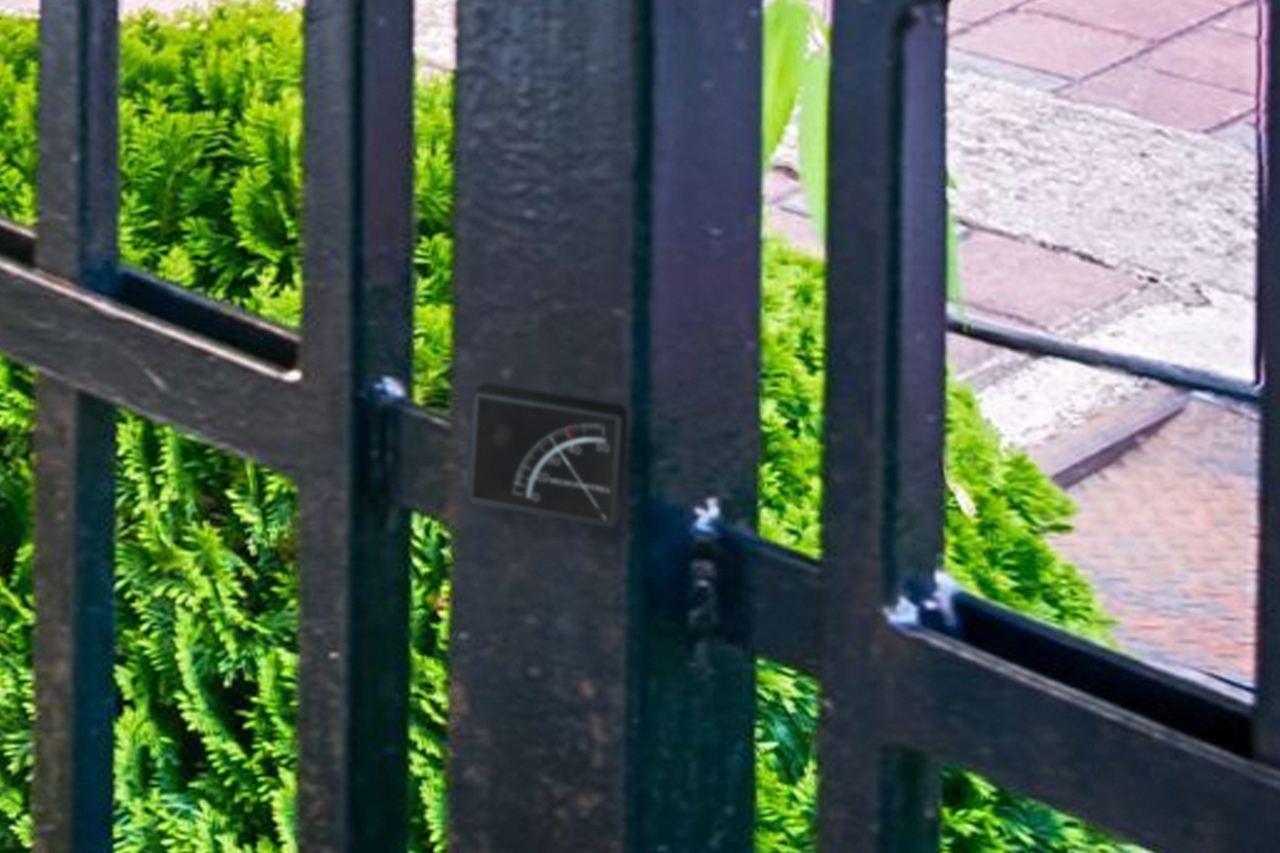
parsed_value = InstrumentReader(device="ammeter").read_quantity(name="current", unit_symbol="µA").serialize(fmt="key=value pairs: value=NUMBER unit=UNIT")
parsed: value=35 unit=µA
